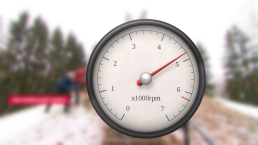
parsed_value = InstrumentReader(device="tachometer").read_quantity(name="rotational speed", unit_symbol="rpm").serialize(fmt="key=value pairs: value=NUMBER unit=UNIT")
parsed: value=4800 unit=rpm
